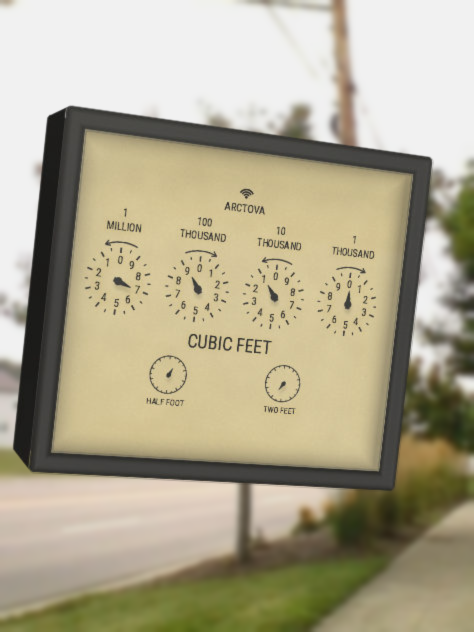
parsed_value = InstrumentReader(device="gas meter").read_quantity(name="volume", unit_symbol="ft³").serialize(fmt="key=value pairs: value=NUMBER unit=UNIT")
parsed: value=691000 unit=ft³
